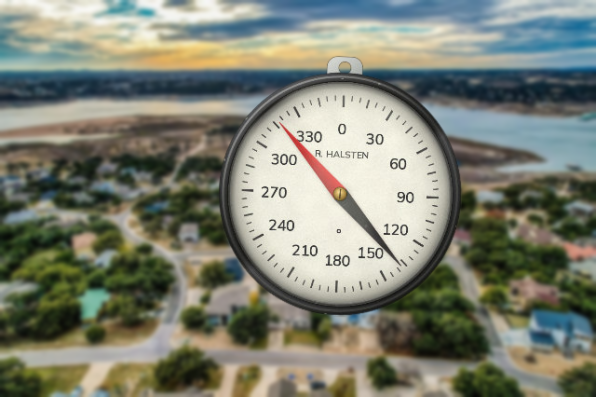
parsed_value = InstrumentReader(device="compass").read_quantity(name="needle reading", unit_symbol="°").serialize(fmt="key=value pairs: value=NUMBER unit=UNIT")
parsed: value=317.5 unit=°
